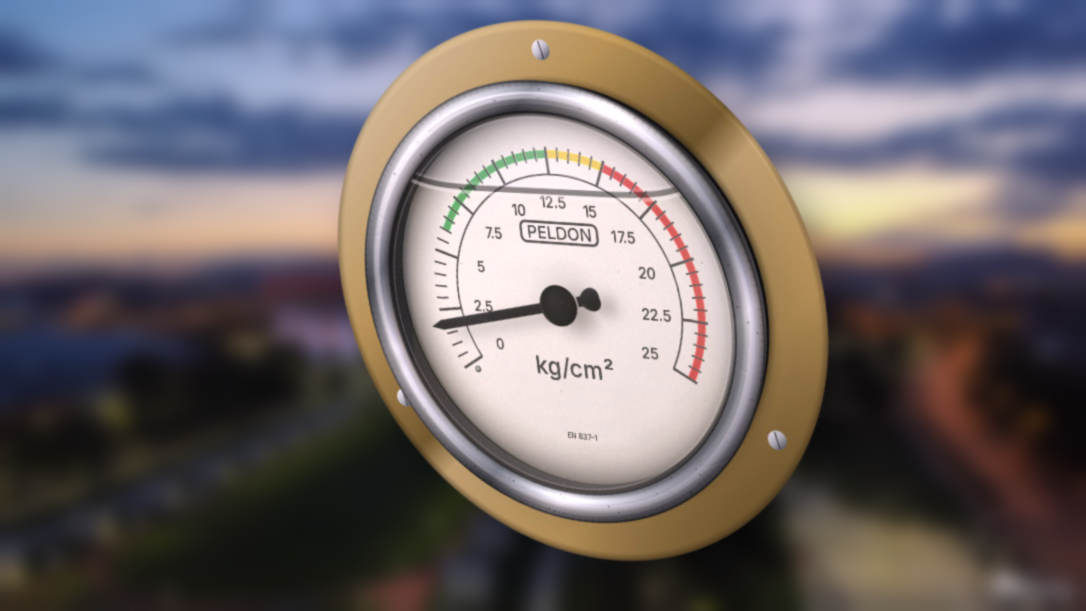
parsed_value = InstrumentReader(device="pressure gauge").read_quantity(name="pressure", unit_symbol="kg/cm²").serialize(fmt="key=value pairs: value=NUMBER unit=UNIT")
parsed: value=2 unit=kg/cm²
